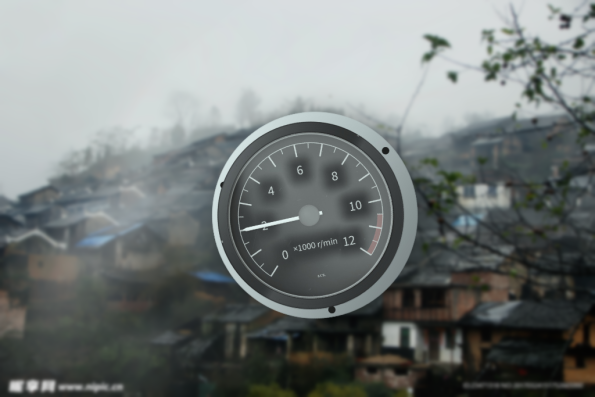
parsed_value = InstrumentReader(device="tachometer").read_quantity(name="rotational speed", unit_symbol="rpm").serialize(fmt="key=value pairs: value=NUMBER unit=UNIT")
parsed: value=2000 unit=rpm
